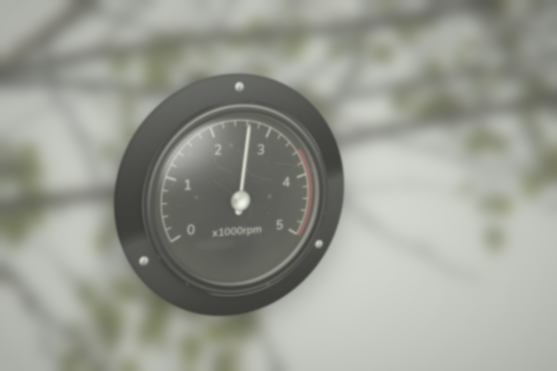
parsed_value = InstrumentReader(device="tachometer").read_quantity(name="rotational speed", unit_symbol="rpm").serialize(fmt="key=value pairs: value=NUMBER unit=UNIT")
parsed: value=2600 unit=rpm
